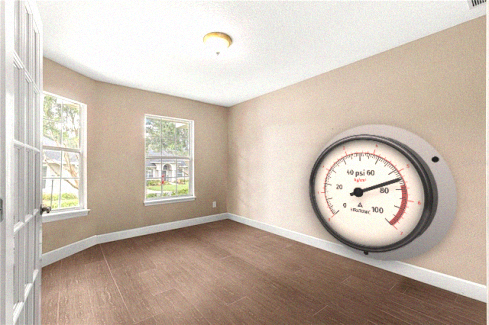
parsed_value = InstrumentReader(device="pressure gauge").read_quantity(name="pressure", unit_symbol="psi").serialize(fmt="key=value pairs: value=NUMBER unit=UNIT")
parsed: value=75 unit=psi
